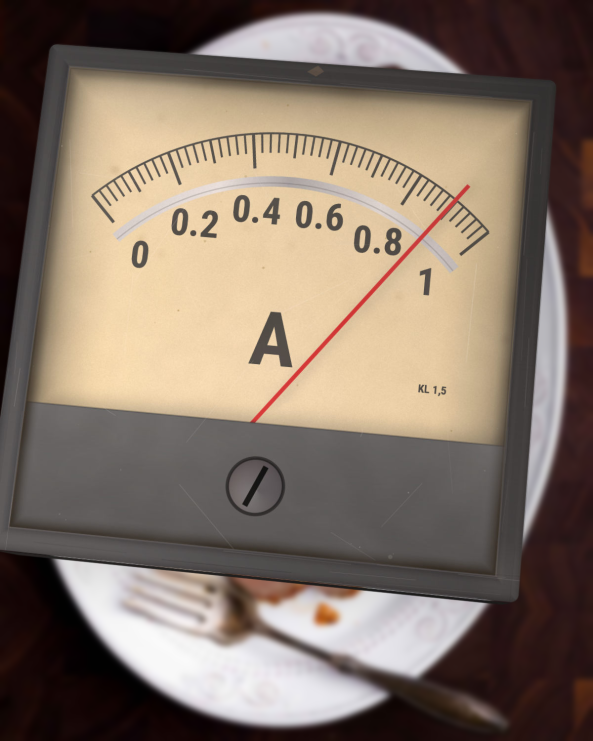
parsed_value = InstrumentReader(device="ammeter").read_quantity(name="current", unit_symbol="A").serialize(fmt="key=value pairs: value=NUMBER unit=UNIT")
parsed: value=0.9 unit=A
